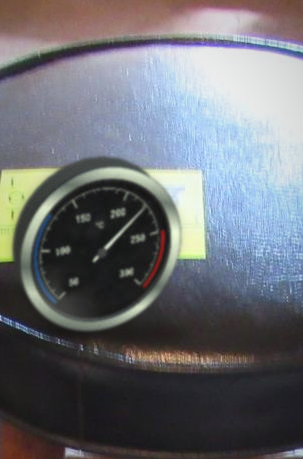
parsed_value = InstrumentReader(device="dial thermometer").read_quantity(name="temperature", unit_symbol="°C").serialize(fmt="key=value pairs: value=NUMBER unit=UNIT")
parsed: value=220 unit=°C
